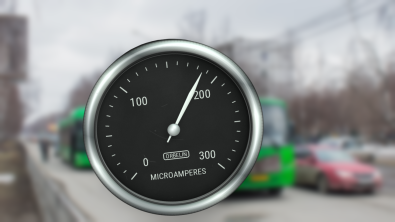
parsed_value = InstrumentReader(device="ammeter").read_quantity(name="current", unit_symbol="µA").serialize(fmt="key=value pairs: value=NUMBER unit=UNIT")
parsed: value=185 unit=µA
